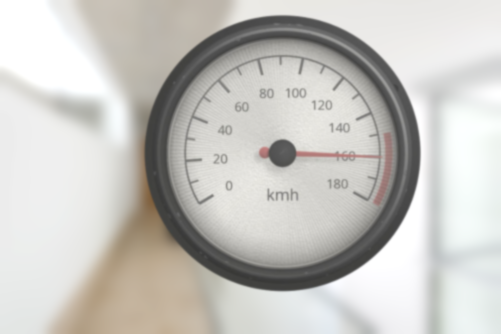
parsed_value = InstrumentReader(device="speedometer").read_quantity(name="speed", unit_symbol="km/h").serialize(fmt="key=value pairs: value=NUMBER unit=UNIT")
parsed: value=160 unit=km/h
